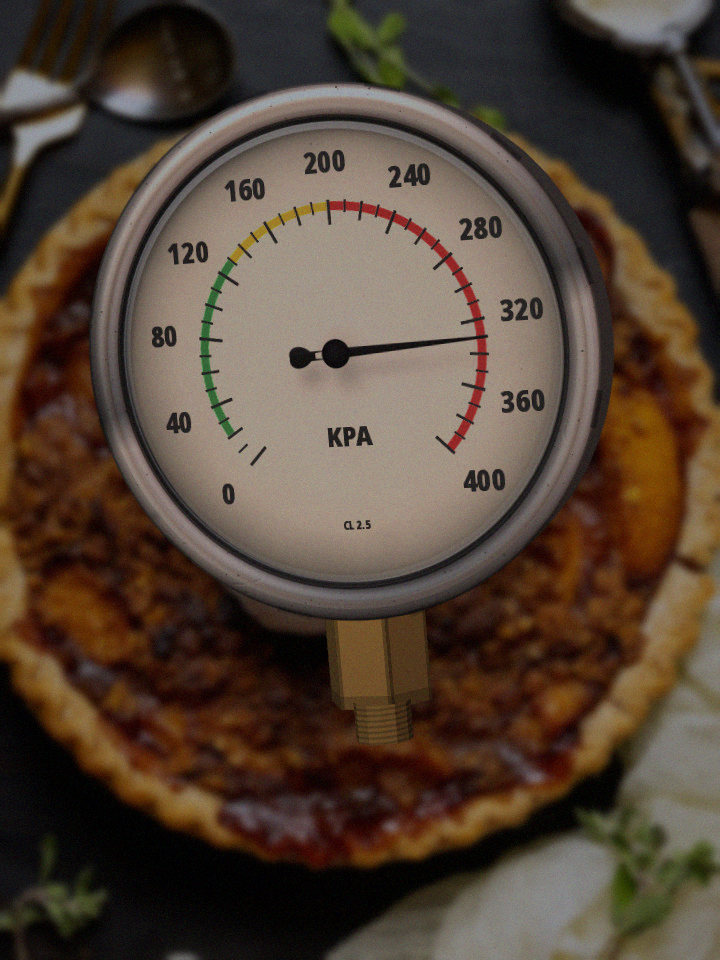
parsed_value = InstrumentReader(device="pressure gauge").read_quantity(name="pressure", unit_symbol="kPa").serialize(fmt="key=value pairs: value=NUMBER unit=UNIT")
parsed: value=330 unit=kPa
